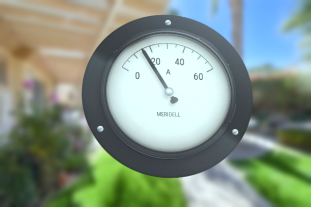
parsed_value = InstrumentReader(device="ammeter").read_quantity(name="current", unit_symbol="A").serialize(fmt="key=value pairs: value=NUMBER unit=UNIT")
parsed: value=15 unit=A
